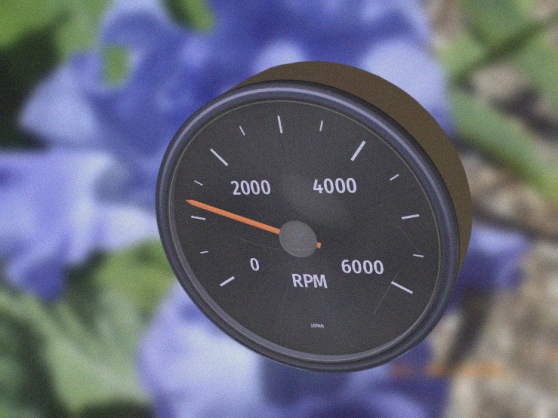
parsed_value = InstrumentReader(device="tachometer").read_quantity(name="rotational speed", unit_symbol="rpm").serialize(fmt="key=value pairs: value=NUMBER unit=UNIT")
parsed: value=1250 unit=rpm
